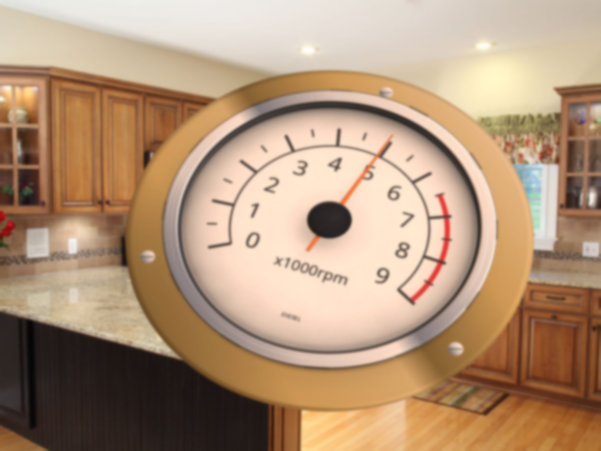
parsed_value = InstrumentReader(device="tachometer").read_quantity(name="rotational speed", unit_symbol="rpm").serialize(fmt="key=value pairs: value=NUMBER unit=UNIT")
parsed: value=5000 unit=rpm
